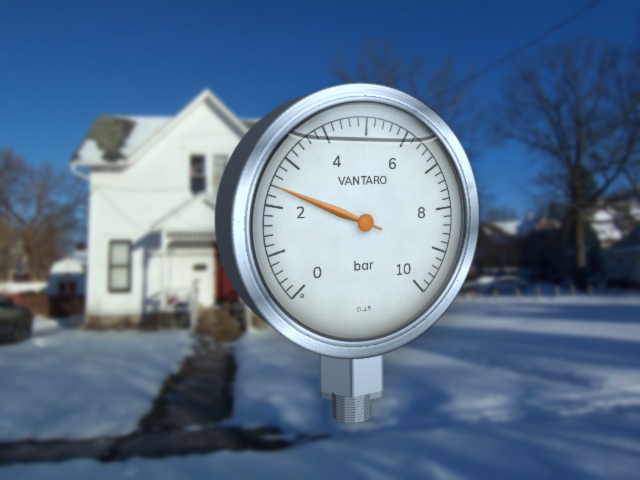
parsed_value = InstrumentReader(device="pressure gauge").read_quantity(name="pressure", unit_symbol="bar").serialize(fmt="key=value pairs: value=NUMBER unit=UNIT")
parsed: value=2.4 unit=bar
